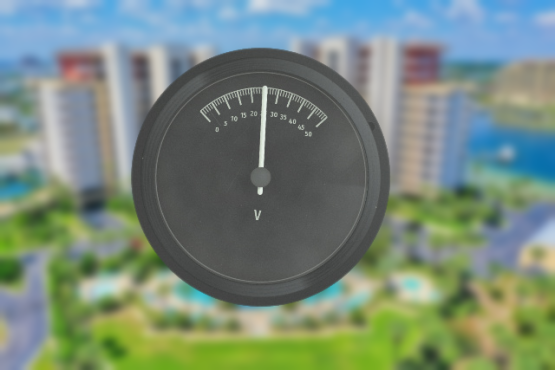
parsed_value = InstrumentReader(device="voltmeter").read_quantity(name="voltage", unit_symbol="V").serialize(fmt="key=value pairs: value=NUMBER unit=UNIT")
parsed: value=25 unit=V
